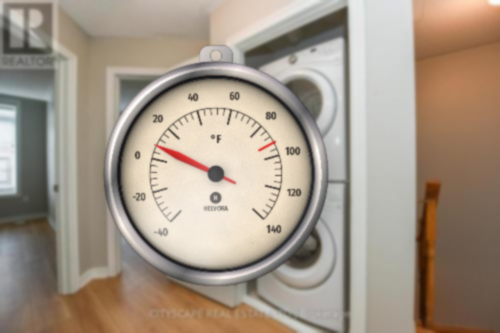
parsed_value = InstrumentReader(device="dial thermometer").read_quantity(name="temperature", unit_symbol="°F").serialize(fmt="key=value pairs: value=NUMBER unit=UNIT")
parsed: value=8 unit=°F
